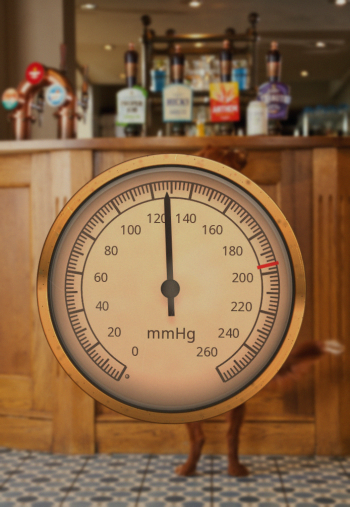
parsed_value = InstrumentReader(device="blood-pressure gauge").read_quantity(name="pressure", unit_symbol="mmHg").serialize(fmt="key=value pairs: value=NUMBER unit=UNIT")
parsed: value=128 unit=mmHg
